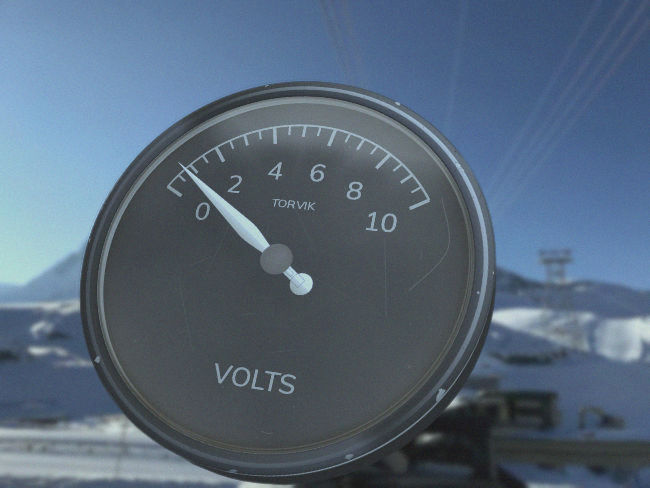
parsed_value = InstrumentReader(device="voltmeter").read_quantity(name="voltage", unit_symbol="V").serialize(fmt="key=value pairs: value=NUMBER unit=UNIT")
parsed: value=0.75 unit=V
